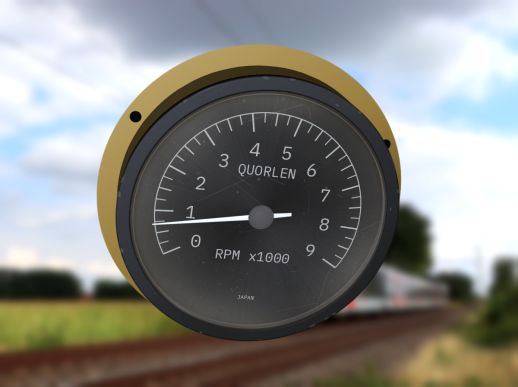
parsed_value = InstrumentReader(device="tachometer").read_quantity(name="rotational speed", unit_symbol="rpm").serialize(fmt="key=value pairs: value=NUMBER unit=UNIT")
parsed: value=750 unit=rpm
